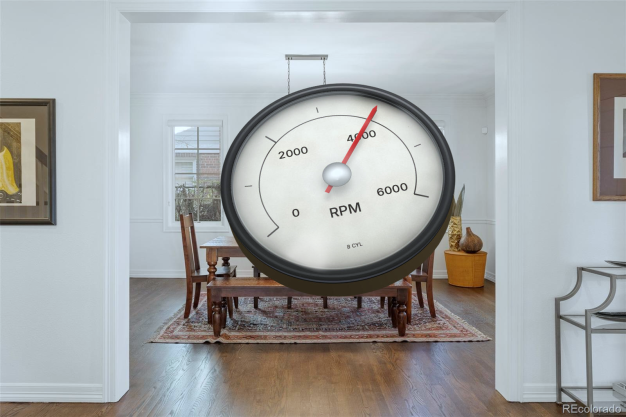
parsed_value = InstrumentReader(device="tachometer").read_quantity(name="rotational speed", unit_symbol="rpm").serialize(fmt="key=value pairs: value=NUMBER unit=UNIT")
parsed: value=4000 unit=rpm
